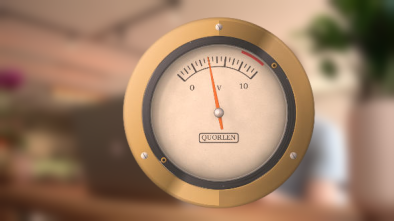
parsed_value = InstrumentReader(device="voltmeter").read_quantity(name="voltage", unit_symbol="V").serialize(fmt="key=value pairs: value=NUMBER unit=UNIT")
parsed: value=4 unit=V
